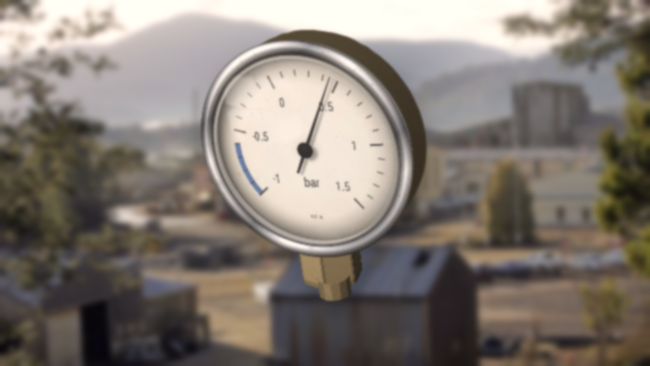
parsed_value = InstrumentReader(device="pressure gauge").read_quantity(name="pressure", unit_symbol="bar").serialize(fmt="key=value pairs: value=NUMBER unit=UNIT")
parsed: value=0.45 unit=bar
